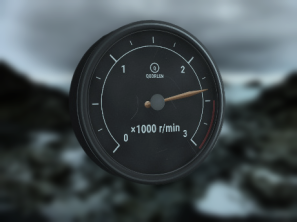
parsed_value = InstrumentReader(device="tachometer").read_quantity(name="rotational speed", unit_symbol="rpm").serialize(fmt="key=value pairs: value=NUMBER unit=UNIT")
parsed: value=2375 unit=rpm
